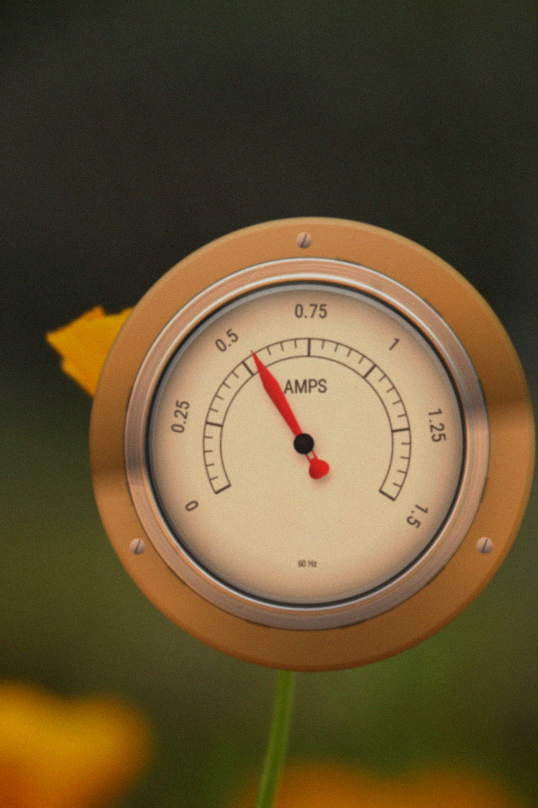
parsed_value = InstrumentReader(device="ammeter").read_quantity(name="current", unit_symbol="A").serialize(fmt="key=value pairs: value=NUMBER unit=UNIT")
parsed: value=0.55 unit=A
